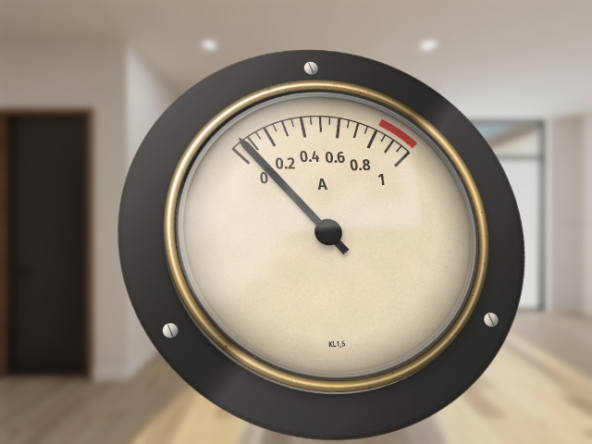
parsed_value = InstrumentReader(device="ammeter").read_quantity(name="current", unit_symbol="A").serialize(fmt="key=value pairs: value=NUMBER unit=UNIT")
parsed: value=0.05 unit=A
